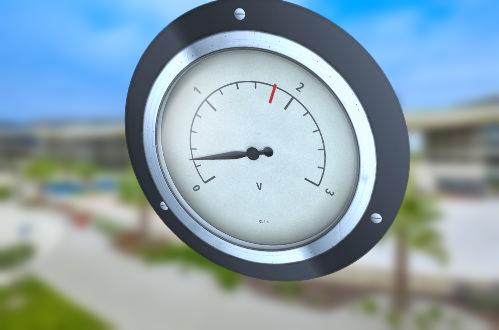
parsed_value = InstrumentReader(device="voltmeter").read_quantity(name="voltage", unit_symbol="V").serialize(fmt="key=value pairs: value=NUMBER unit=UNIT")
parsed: value=0.3 unit=V
